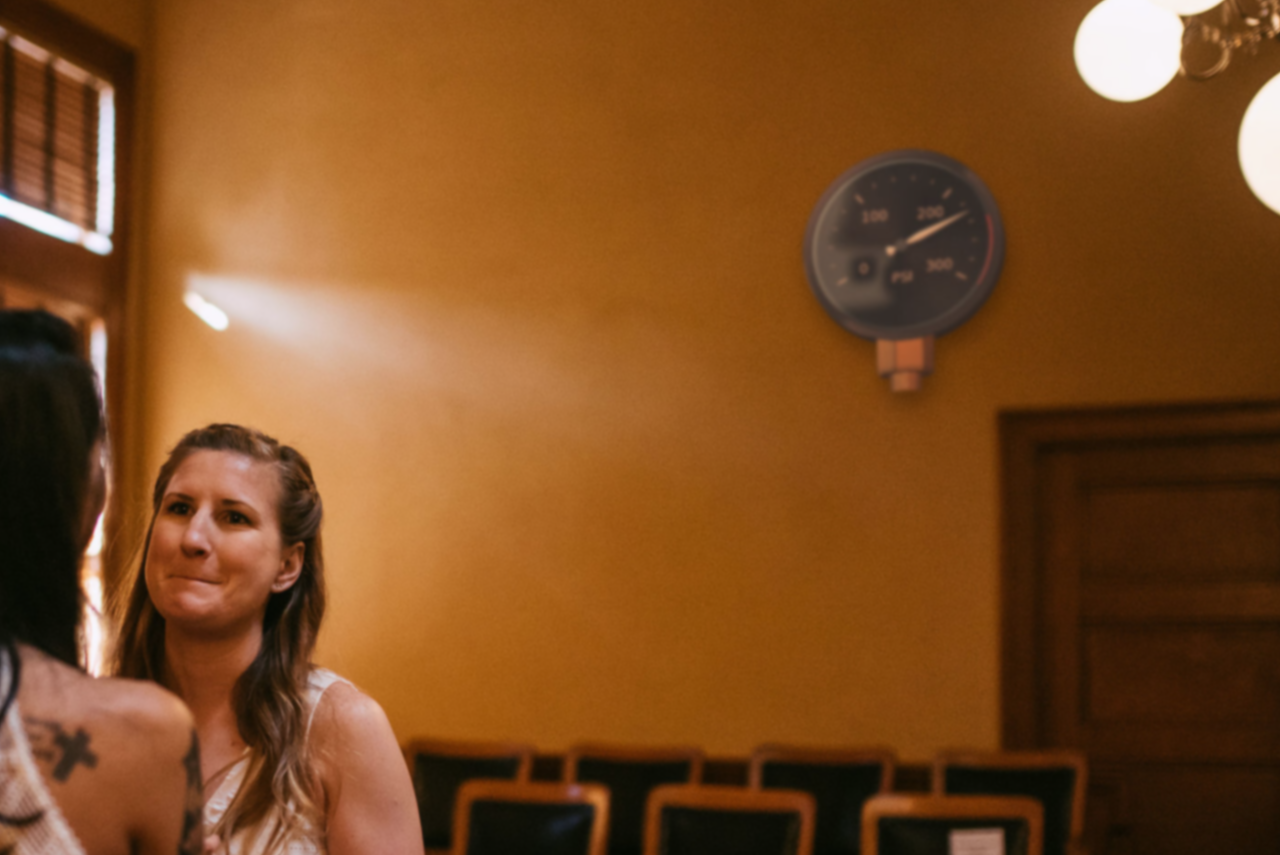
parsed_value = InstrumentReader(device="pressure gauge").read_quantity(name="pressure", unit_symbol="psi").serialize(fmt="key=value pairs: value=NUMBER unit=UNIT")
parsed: value=230 unit=psi
